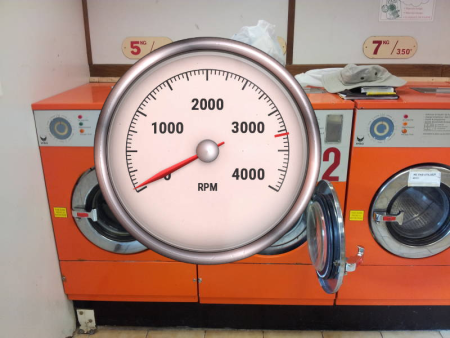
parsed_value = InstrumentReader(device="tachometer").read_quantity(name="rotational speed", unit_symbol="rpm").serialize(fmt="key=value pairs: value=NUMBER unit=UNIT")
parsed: value=50 unit=rpm
